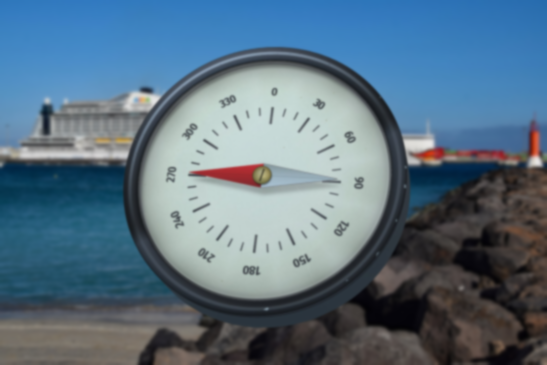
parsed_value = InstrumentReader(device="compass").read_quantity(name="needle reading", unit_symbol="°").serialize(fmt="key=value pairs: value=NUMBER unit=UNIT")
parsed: value=270 unit=°
